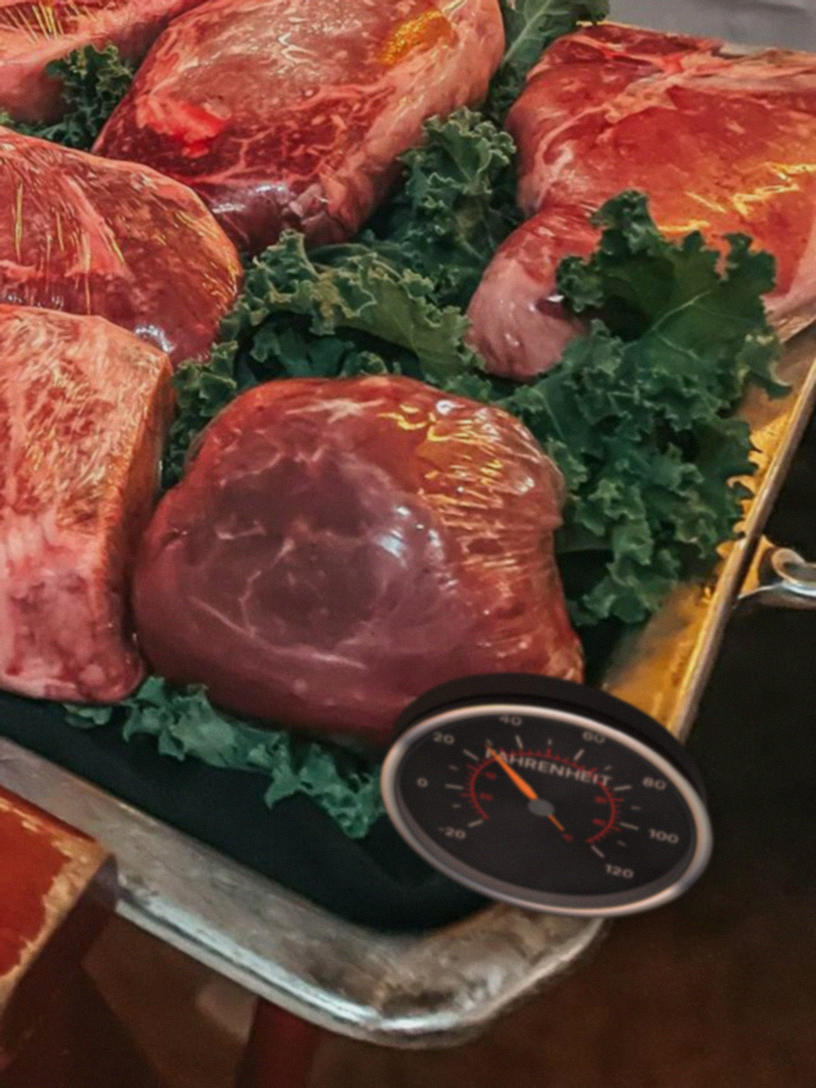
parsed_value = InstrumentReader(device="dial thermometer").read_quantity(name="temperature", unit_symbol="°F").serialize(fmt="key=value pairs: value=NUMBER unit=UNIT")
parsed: value=30 unit=°F
